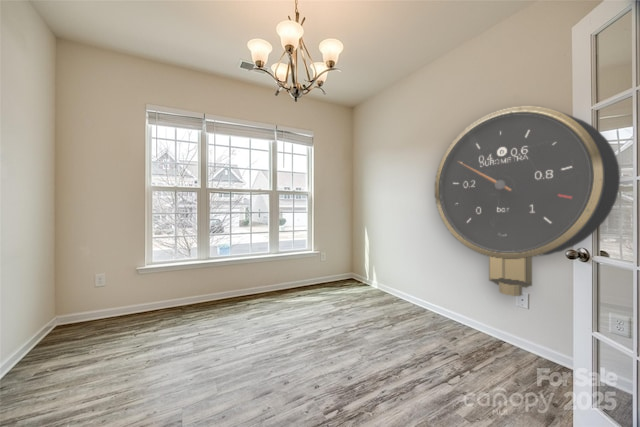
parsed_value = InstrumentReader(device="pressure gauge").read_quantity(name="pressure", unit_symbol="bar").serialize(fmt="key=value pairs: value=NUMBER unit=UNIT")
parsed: value=0.3 unit=bar
